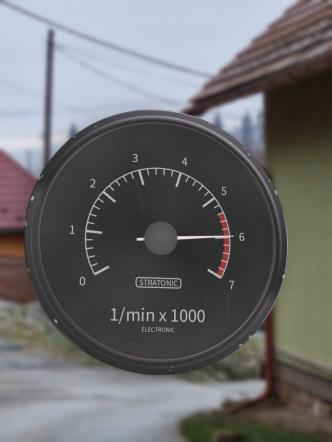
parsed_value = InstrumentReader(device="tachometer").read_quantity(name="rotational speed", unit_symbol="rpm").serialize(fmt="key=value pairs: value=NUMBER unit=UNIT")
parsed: value=6000 unit=rpm
